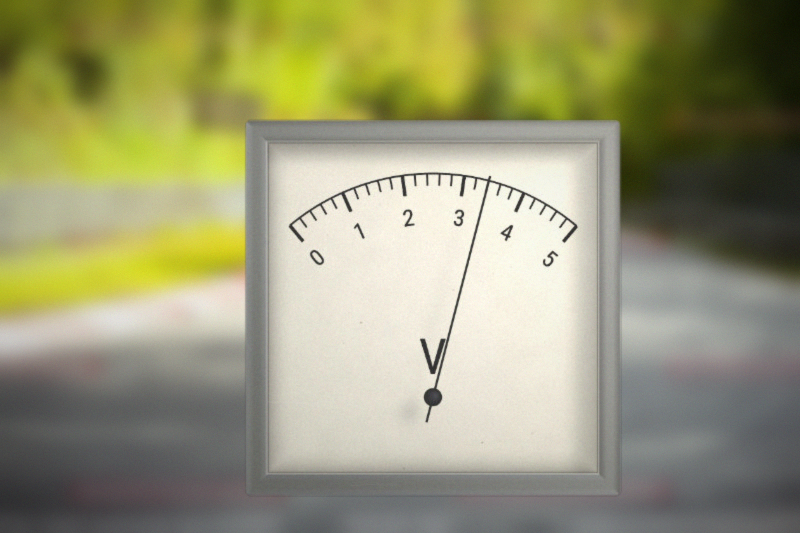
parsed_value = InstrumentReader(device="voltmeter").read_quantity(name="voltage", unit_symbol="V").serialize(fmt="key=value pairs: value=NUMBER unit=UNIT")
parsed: value=3.4 unit=V
